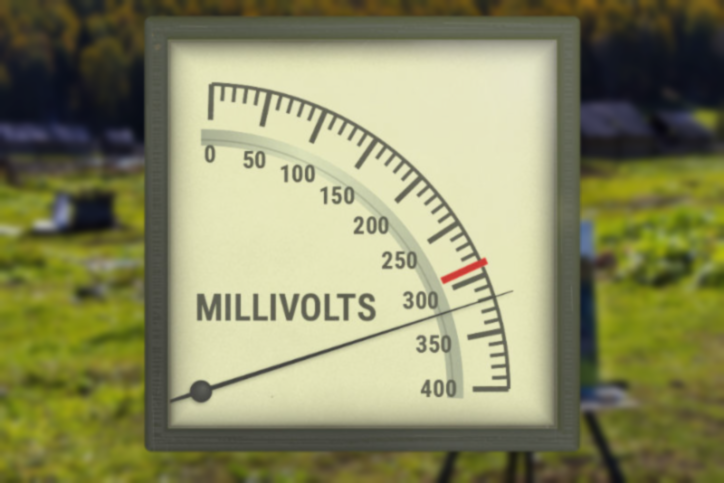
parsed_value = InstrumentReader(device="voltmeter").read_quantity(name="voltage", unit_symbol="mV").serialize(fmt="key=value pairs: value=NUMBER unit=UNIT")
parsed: value=320 unit=mV
